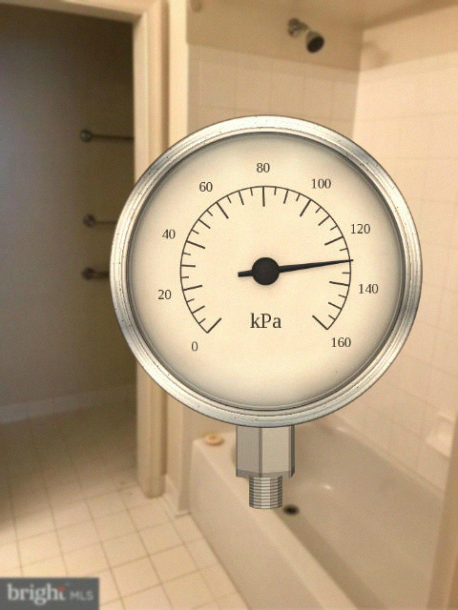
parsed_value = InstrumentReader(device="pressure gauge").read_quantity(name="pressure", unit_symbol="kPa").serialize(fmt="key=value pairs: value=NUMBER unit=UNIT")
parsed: value=130 unit=kPa
